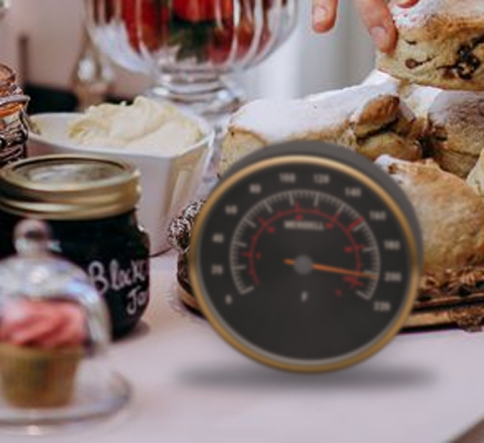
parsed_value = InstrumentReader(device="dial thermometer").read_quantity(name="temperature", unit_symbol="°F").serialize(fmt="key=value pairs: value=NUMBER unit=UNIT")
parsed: value=200 unit=°F
